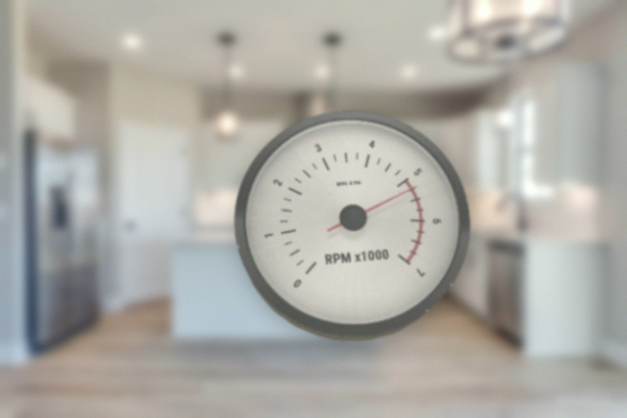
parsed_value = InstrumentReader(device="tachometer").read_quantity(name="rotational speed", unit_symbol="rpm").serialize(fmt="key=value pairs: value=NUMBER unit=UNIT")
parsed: value=5250 unit=rpm
